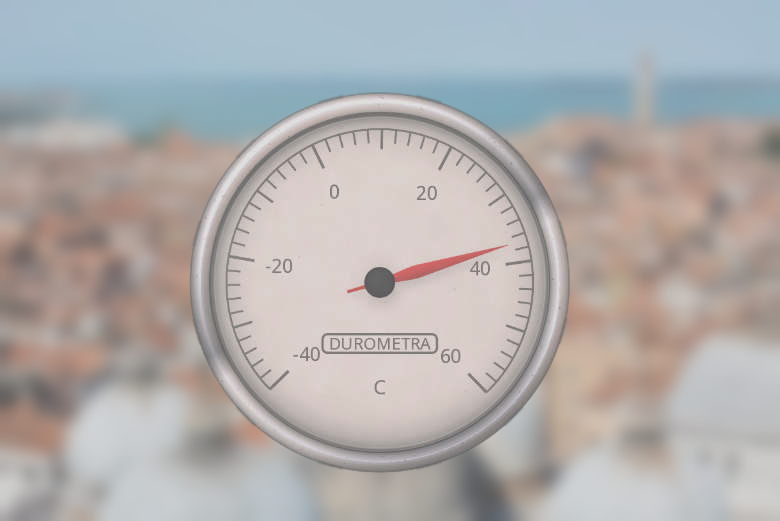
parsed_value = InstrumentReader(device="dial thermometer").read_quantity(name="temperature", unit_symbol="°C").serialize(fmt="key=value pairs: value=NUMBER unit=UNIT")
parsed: value=37 unit=°C
